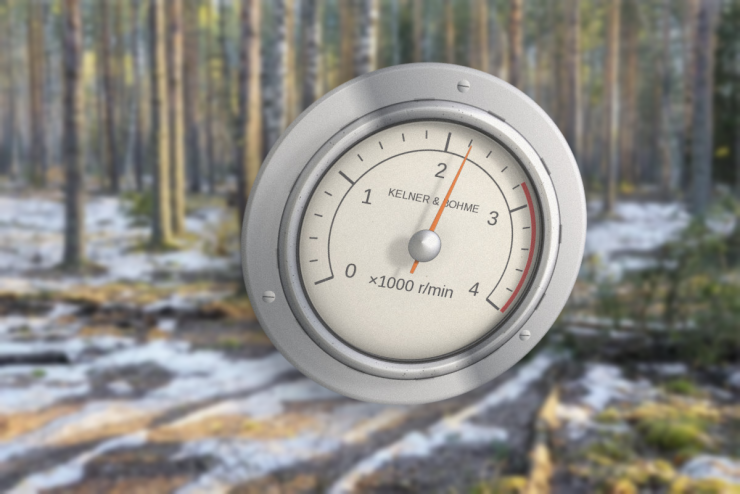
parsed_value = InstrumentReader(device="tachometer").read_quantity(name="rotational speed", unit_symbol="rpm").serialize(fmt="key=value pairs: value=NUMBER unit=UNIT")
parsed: value=2200 unit=rpm
